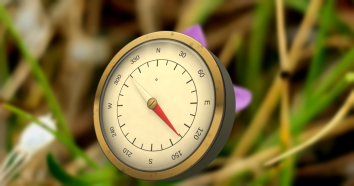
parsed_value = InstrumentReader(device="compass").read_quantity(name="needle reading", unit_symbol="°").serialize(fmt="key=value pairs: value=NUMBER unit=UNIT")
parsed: value=135 unit=°
